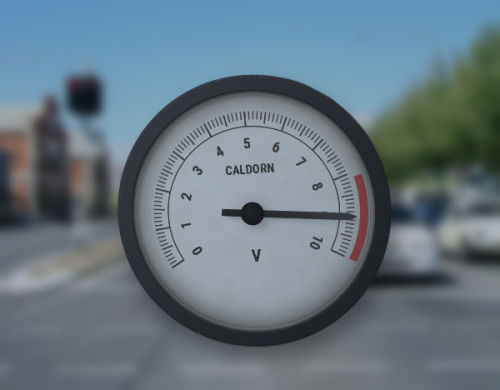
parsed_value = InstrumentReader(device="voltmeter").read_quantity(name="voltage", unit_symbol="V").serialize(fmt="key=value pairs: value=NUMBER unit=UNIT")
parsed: value=9 unit=V
